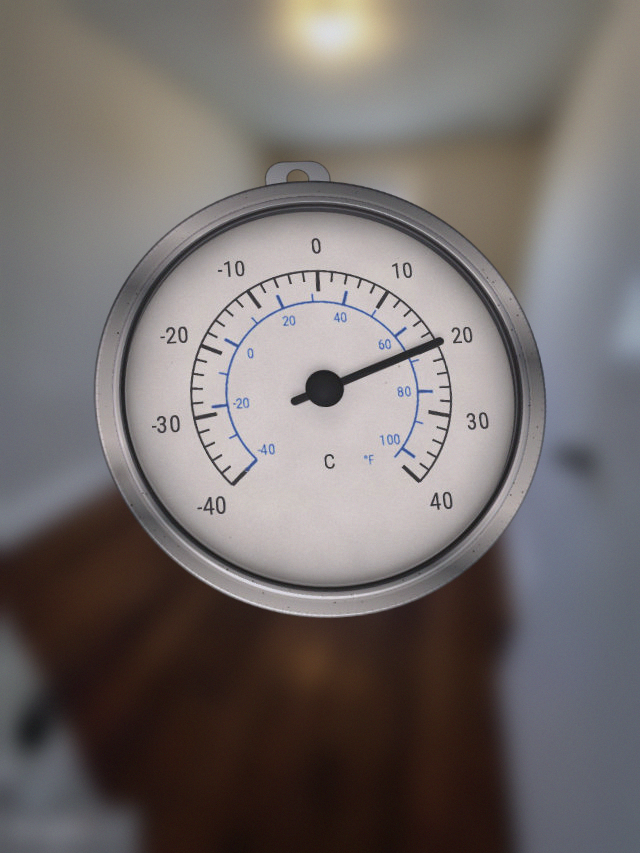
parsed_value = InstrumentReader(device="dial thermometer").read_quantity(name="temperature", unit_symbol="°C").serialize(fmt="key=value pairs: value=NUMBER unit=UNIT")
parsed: value=20 unit=°C
